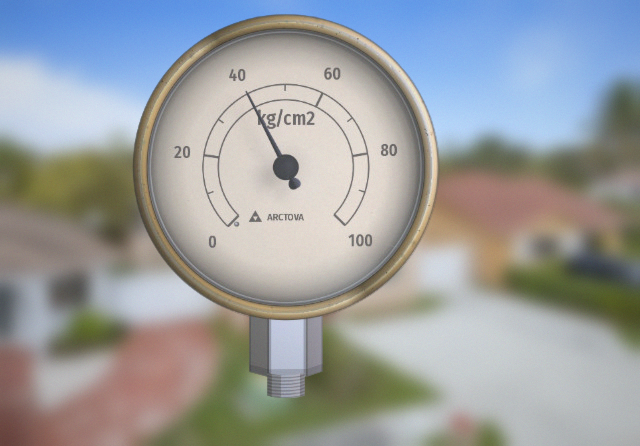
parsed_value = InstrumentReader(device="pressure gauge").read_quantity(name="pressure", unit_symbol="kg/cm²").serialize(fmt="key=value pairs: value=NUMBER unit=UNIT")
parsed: value=40 unit=kg/cm²
